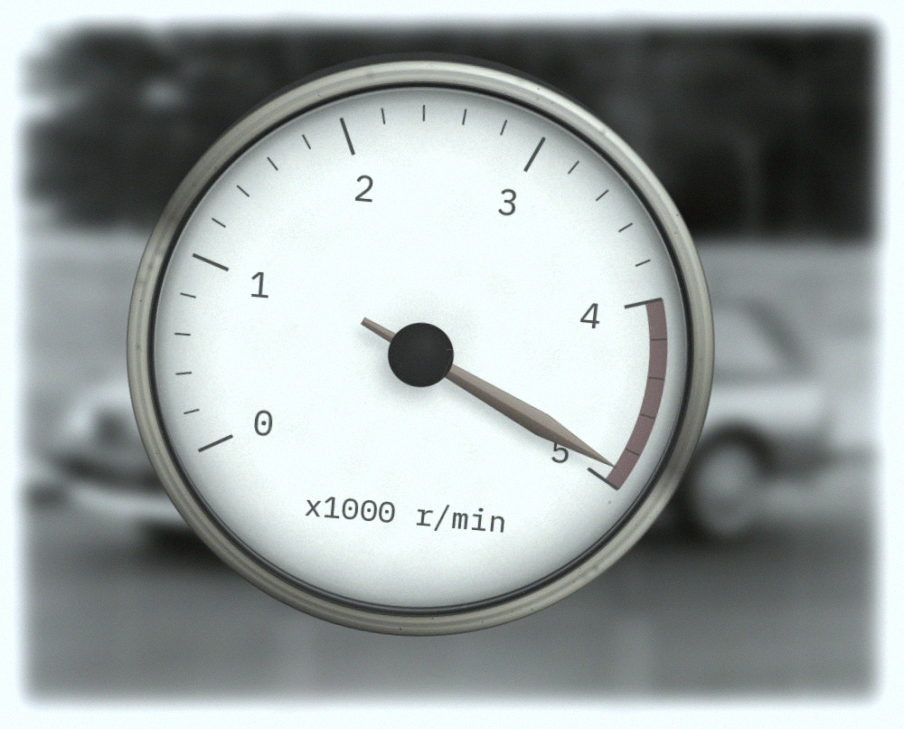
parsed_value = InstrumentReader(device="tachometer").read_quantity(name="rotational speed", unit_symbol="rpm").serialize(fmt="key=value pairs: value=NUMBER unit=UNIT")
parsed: value=4900 unit=rpm
